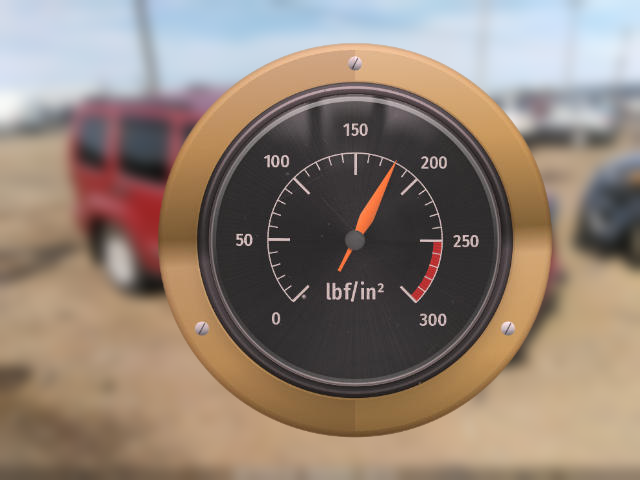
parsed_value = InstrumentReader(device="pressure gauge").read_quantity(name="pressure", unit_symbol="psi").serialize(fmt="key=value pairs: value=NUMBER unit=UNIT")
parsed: value=180 unit=psi
